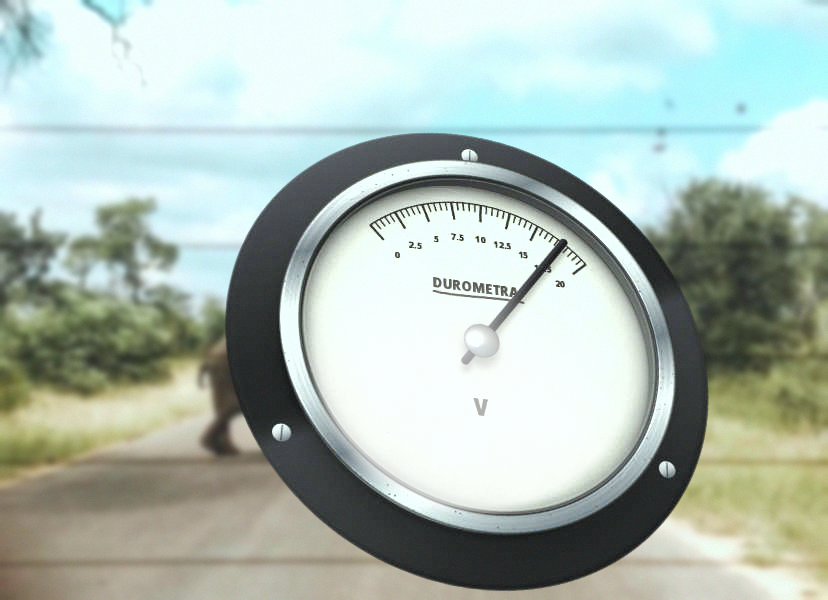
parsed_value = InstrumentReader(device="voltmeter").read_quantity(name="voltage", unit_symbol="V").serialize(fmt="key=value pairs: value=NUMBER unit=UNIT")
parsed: value=17.5 unit=V
